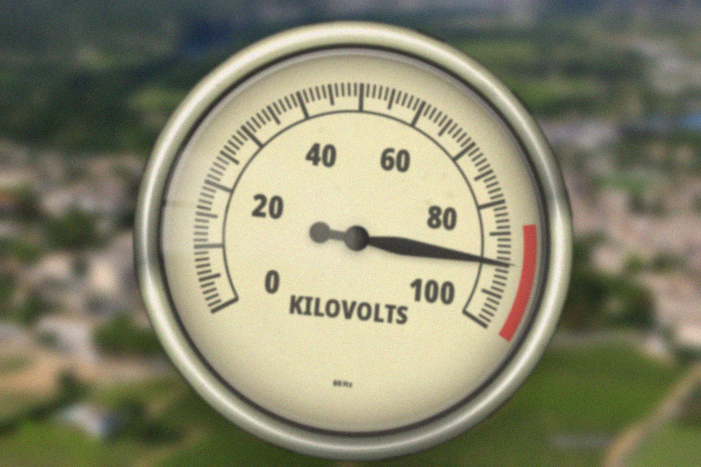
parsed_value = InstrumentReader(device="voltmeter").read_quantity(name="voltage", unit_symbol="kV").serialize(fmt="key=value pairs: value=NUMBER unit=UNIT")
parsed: value=90 unit=kV
